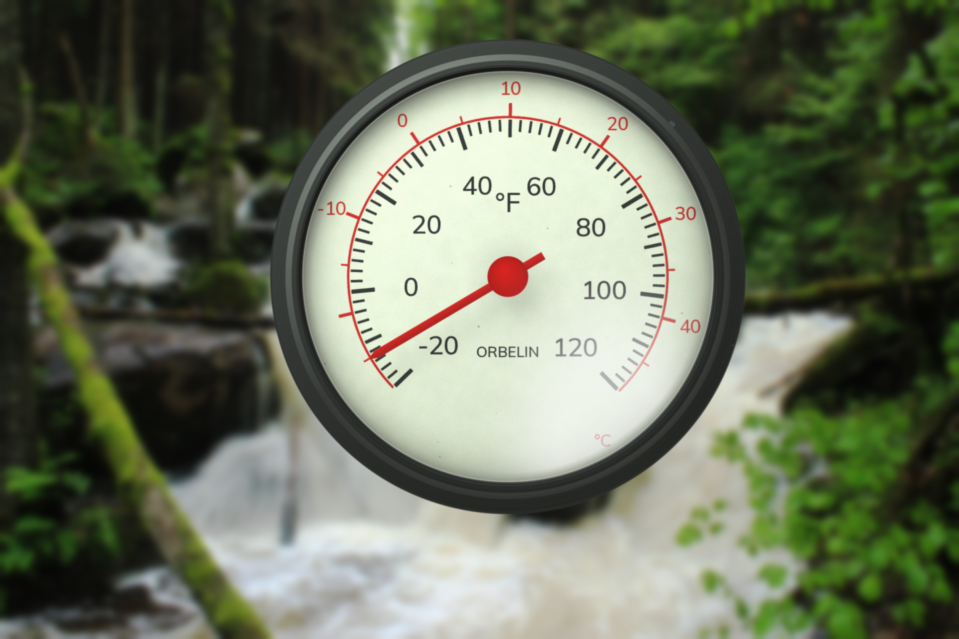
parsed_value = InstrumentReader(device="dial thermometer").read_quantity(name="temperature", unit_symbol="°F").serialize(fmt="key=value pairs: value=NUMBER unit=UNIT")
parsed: value=-13 unit=°F
